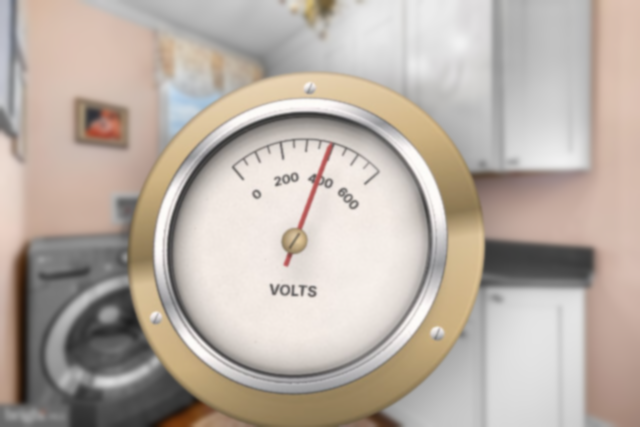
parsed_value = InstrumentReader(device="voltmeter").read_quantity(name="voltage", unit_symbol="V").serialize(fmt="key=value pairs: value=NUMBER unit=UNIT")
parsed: value=400 unit=V
